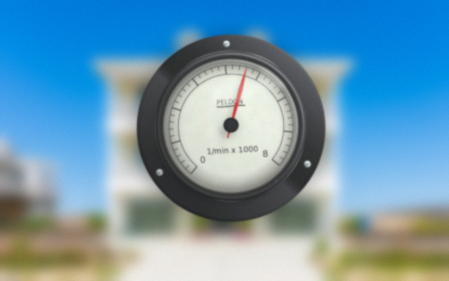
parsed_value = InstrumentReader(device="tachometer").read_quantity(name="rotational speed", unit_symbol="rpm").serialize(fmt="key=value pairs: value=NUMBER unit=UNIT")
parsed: value=4600 unit=rpm
